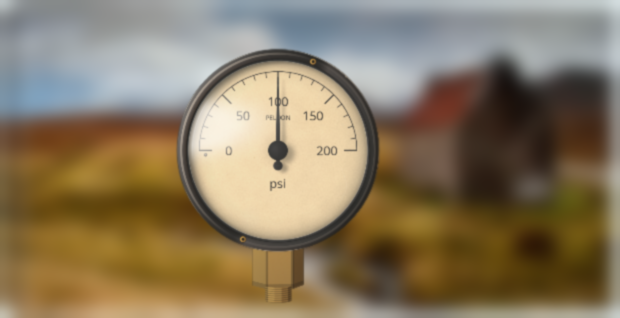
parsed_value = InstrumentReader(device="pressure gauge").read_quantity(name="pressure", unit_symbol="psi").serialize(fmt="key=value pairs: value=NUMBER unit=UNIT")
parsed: value=100 unit=psi
